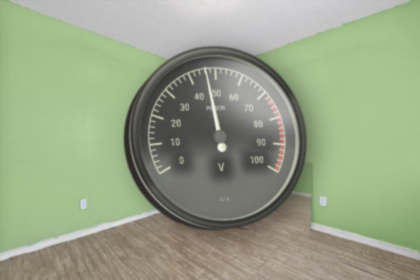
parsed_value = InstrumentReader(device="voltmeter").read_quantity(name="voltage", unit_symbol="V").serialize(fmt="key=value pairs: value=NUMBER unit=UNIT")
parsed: value=46 unit=V
